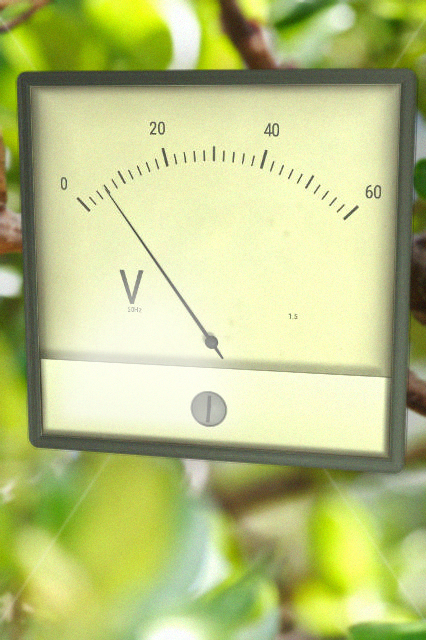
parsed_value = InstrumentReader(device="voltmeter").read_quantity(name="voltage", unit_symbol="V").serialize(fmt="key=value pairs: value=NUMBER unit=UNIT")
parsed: value=6 unit=V
